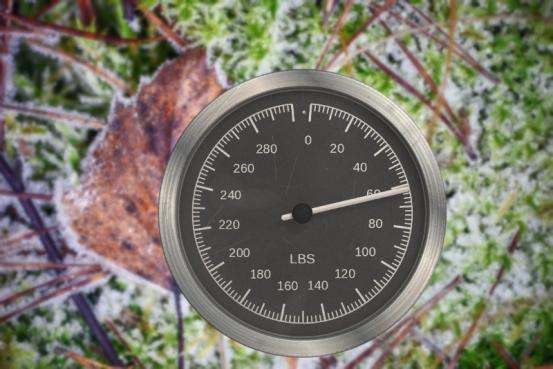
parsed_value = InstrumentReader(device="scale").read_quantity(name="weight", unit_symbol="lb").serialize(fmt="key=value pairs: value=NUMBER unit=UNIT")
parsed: value=62 unit=lb
